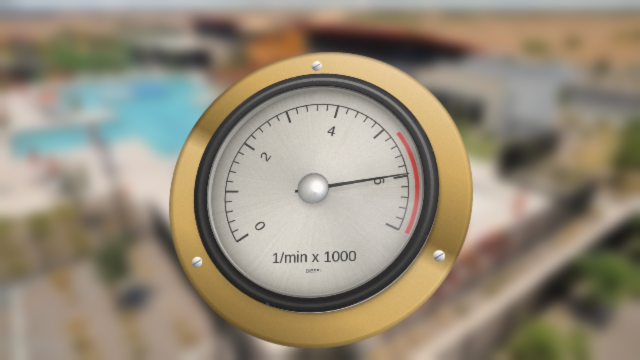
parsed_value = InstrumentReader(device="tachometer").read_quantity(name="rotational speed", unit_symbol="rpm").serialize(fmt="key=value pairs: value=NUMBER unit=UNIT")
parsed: value=6000 unit=rpm
